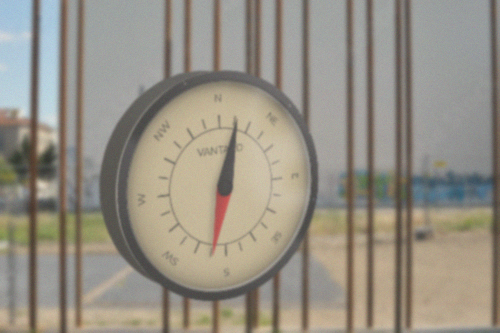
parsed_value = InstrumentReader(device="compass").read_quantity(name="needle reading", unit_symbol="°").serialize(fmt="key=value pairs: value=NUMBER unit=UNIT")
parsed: value=195 unit=°
